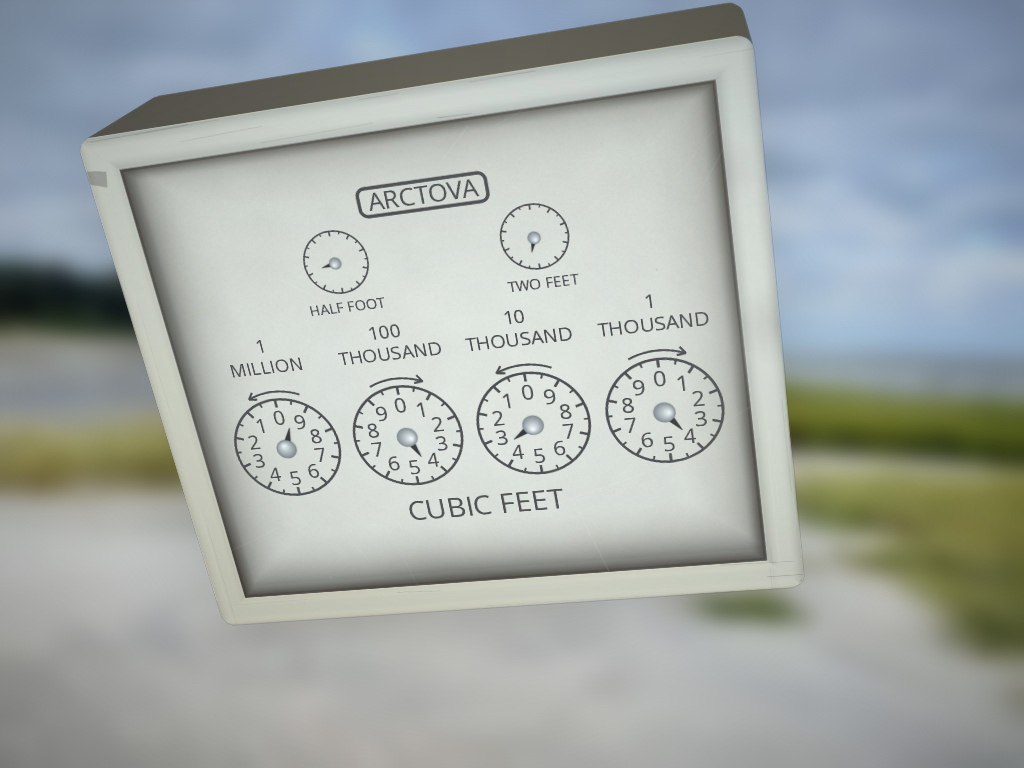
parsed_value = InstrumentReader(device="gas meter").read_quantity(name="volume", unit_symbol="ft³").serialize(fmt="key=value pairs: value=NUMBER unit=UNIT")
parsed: value=943400 unit=ft³
